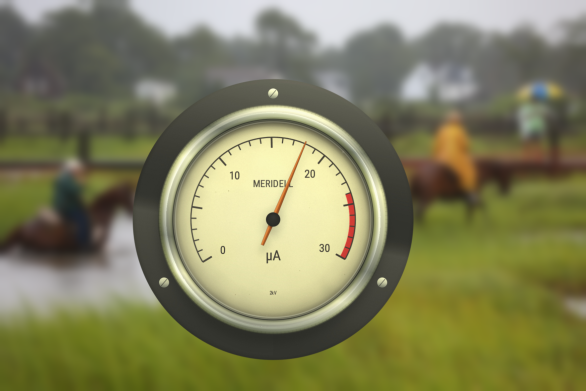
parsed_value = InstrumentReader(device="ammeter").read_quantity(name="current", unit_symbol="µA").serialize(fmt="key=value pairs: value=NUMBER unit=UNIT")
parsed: value=18 unit=µA
